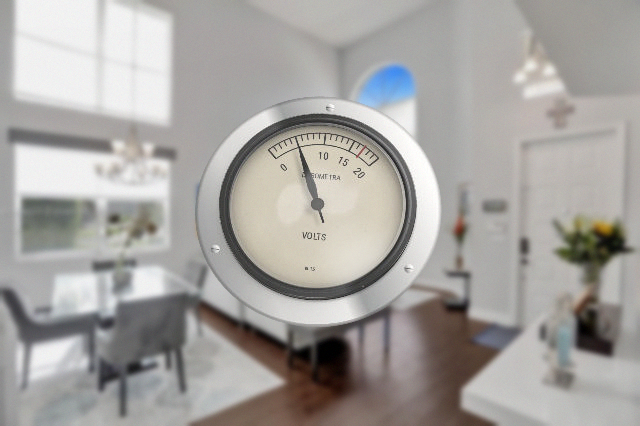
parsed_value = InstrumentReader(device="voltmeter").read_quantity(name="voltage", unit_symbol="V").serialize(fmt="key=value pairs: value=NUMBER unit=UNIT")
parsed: value=5 unit=V
